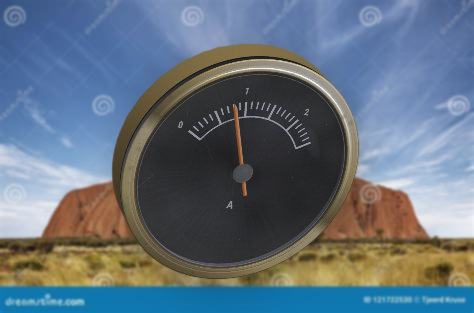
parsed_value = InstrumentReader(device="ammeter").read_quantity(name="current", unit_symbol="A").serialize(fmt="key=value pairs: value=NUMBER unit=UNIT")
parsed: value=0.8 unit=A
